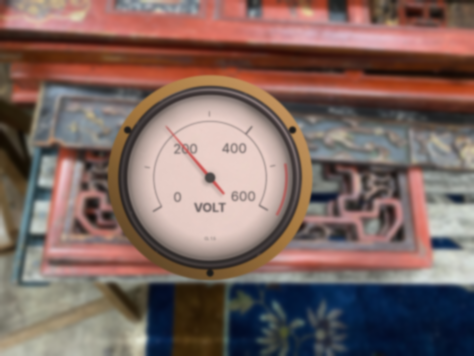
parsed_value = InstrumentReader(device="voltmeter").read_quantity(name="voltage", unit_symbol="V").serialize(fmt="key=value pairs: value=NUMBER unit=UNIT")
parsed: value=200 unit=V
